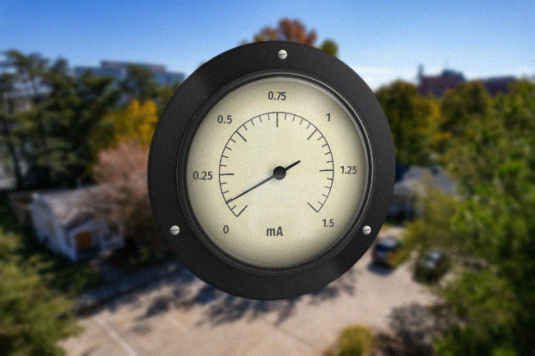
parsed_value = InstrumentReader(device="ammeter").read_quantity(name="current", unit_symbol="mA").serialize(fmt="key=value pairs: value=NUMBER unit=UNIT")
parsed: value=0.1 unit=mA
